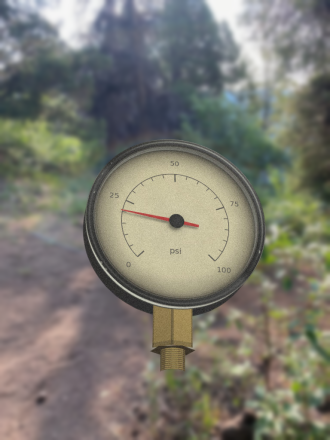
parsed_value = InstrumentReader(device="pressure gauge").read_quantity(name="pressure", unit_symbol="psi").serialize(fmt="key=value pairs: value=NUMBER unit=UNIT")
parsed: value=20 unit=psi
